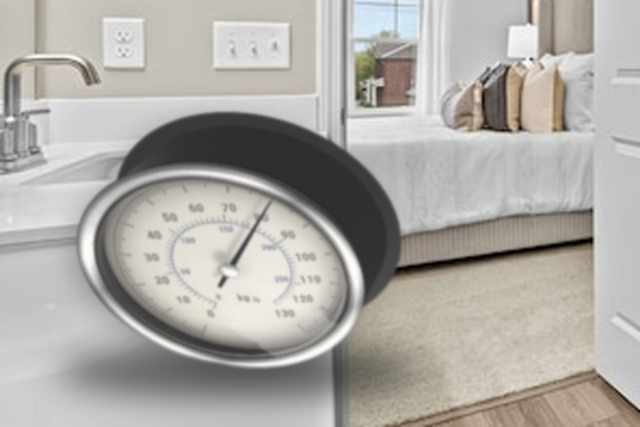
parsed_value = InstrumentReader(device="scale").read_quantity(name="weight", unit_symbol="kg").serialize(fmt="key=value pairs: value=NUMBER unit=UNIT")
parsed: value=80 unit=kg
